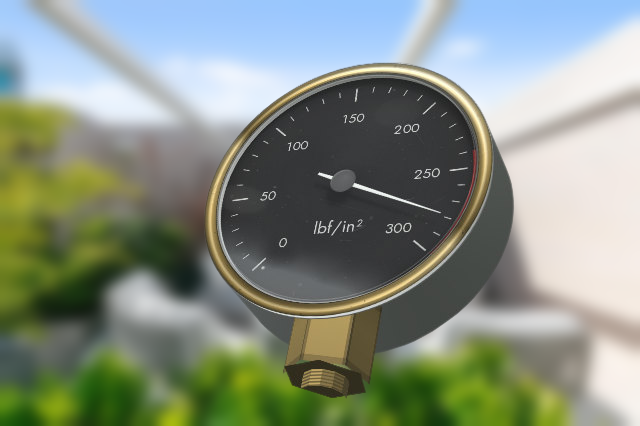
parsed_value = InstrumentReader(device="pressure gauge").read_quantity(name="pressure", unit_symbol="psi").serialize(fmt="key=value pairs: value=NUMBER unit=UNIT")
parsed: value=280 unit=psi
